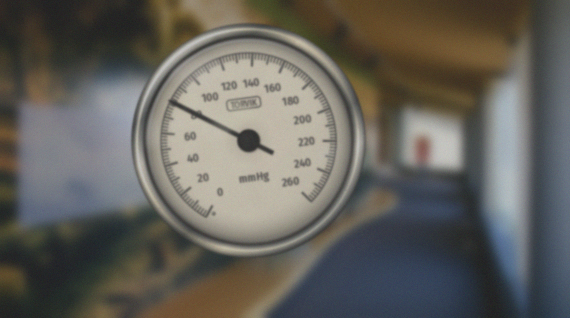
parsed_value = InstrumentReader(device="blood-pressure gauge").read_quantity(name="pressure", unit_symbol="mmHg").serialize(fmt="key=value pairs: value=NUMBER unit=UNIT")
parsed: value=80 unit=mmHg
